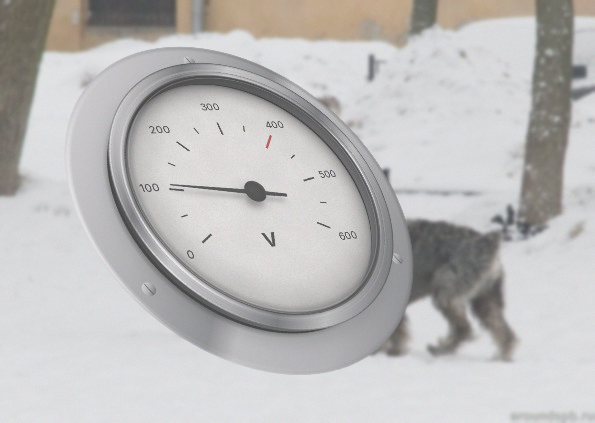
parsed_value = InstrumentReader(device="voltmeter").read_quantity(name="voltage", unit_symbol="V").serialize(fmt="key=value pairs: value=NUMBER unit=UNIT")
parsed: value=100 unit=V
